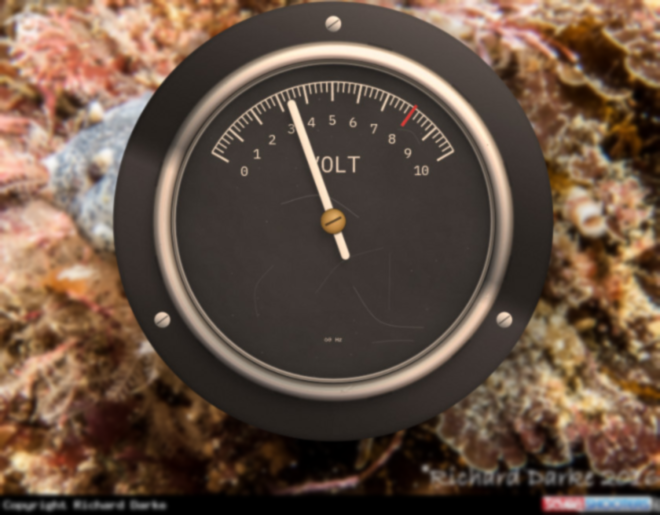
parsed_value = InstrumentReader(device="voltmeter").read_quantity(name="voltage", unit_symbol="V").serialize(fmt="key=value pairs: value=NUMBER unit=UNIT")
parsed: value=3.4 unit=V
